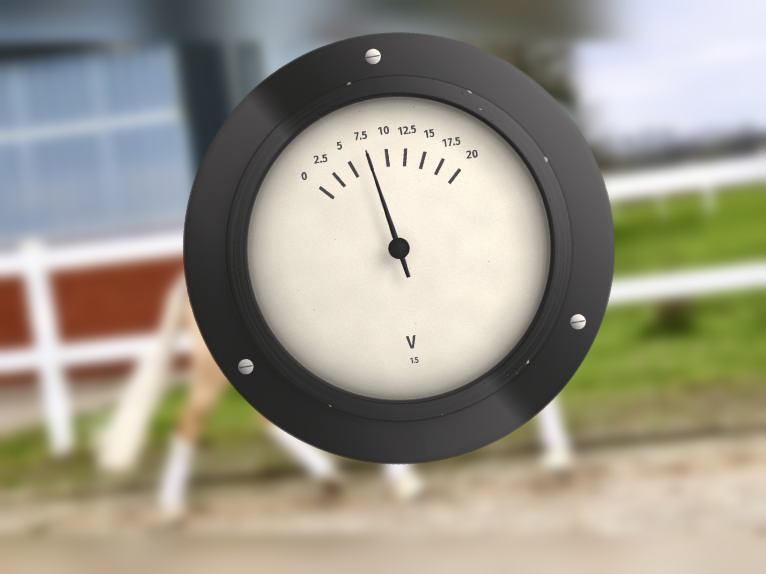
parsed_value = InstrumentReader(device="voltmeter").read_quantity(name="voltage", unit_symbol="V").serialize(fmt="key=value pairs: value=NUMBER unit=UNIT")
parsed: value=7.5 unit=V
